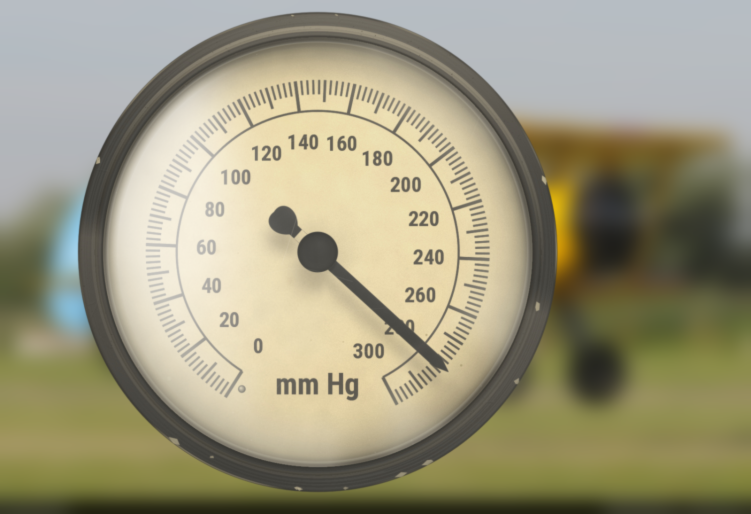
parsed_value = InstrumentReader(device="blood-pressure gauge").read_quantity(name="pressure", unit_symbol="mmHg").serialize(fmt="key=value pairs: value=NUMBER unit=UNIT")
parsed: value=280 unit=mmHg
